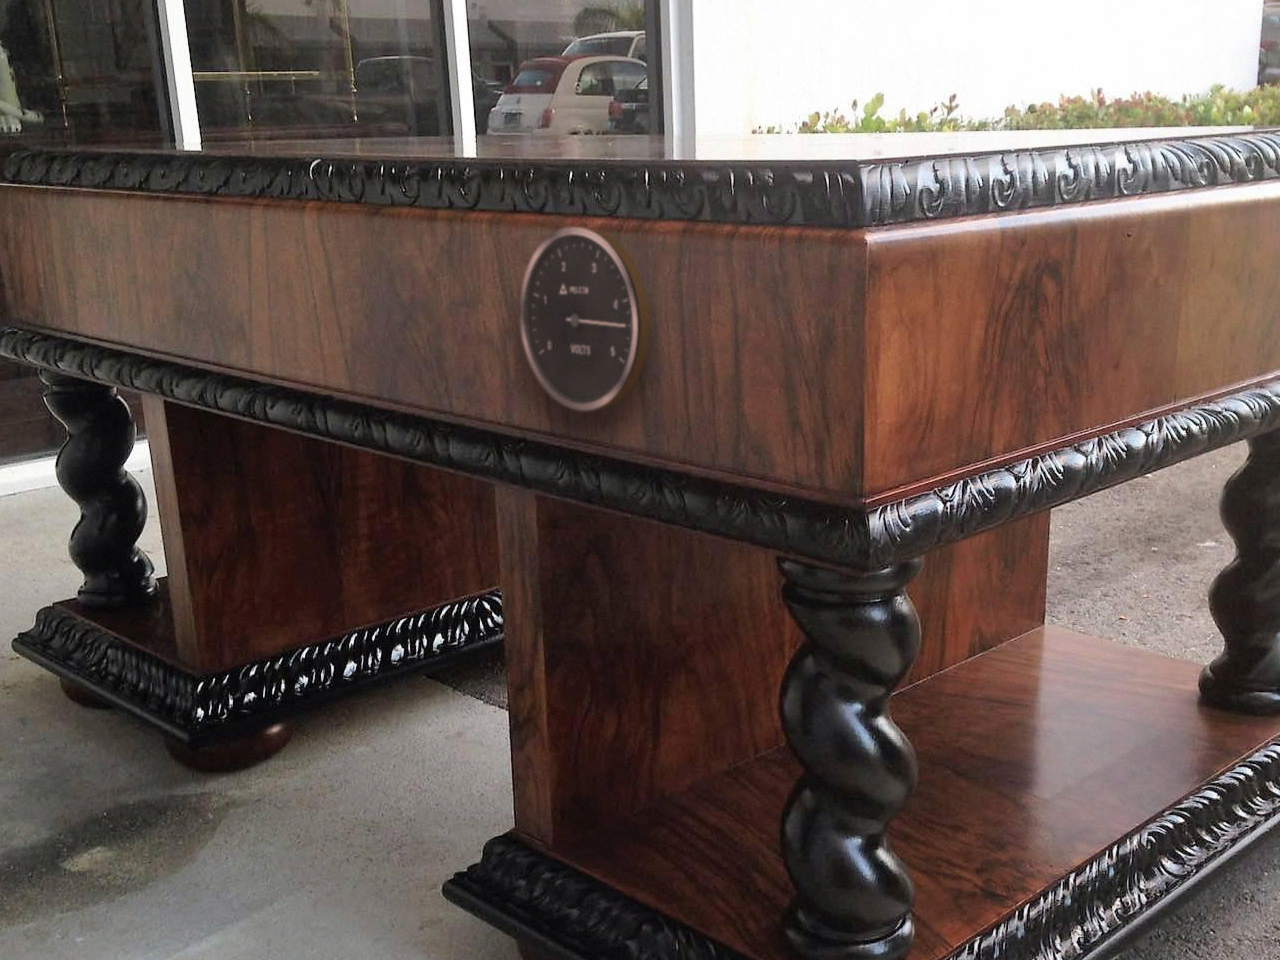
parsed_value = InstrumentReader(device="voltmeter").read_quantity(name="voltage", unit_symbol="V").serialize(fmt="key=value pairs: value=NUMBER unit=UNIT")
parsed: value=4.4 unit=V
